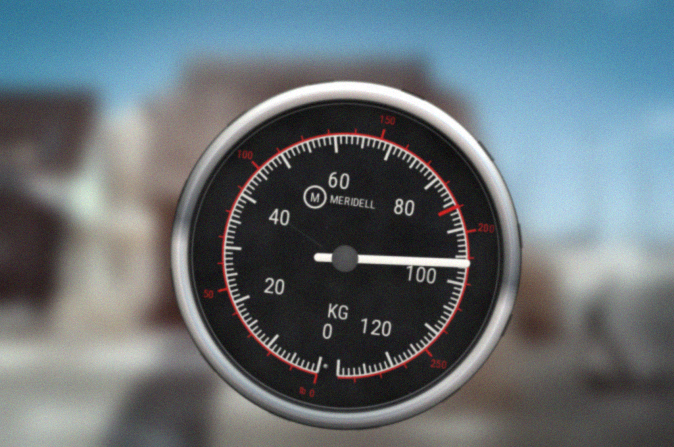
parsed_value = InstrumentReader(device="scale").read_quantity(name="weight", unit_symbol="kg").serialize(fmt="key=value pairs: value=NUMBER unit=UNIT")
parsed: value=96 unit=kg
